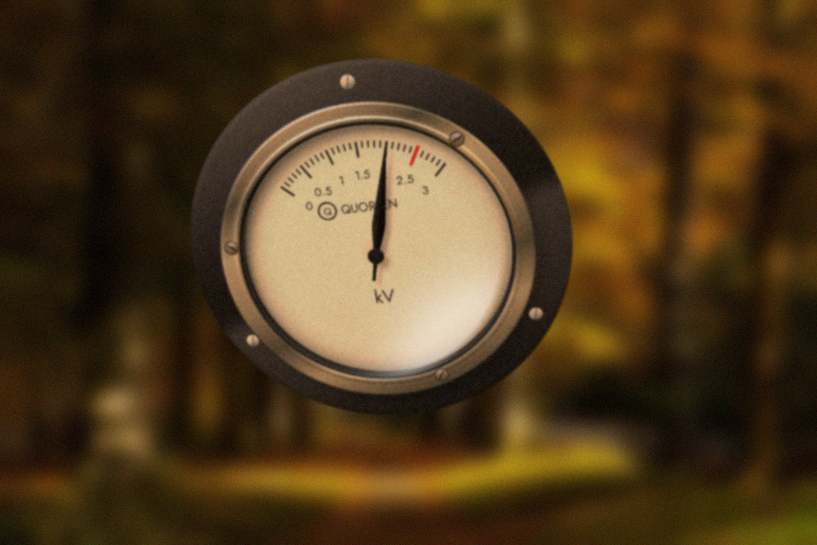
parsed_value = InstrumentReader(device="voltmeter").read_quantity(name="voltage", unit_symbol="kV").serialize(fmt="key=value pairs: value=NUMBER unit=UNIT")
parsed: value=2 unit=kV
